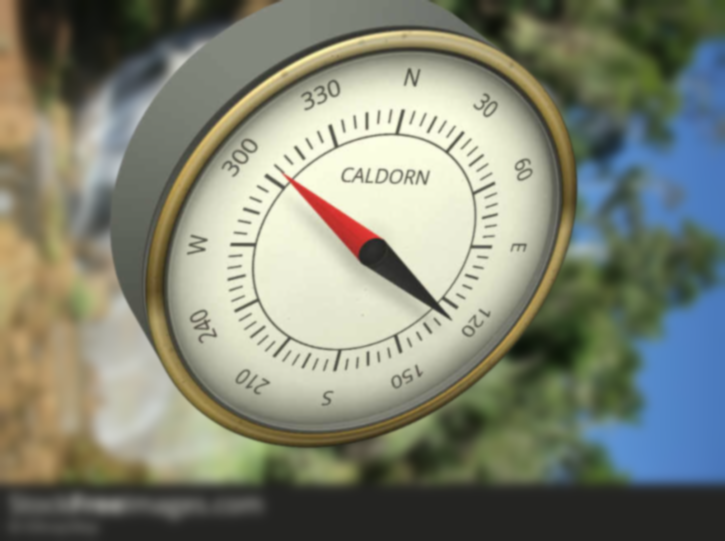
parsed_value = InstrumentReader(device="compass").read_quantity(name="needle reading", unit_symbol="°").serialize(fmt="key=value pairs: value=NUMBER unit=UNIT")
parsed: value=305 unit=°
